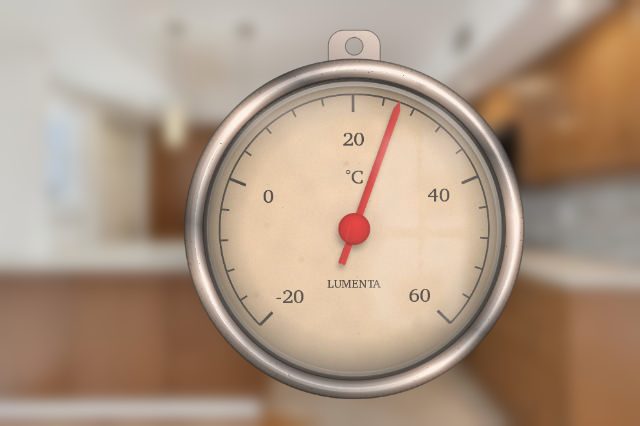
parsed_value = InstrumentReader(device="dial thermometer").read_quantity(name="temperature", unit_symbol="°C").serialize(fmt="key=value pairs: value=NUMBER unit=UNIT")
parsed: value=26 unit=°C
